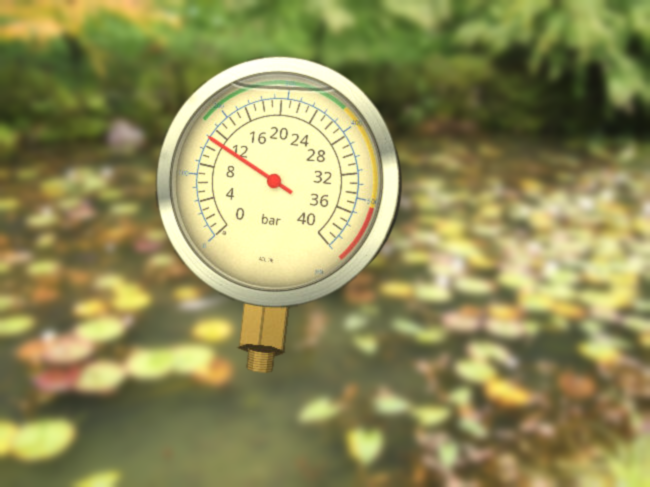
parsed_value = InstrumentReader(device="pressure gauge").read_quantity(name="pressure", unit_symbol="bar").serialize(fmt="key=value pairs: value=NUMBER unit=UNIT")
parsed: value=11 unit=bar
